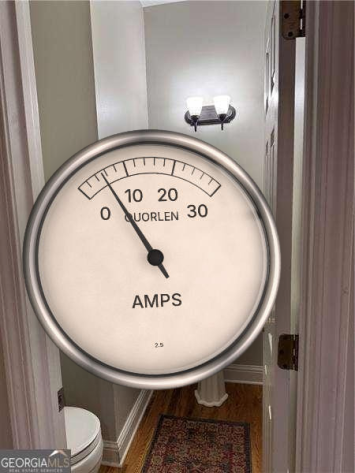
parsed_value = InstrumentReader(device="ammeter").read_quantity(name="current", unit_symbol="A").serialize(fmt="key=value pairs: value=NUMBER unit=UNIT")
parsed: value=5 unit=A
